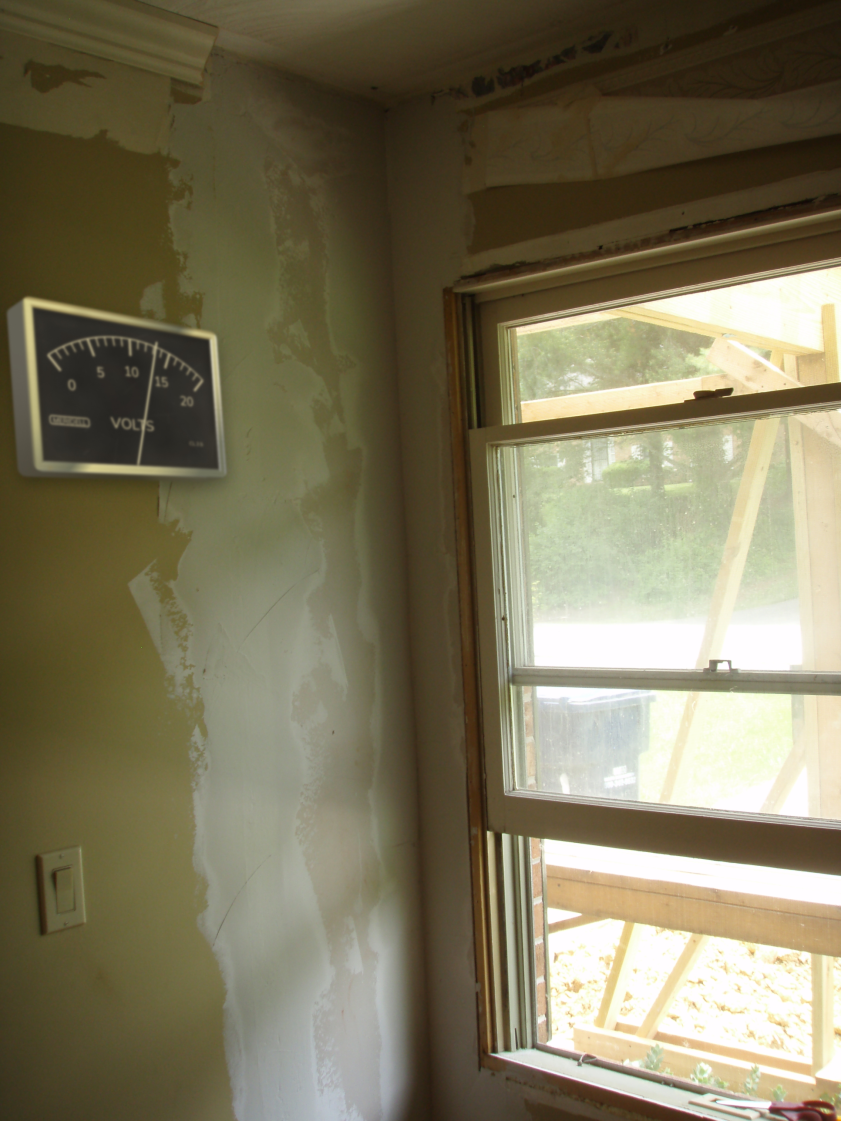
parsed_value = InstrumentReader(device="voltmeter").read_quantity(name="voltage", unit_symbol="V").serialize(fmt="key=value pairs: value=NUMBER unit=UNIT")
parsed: value=13 unit=V
